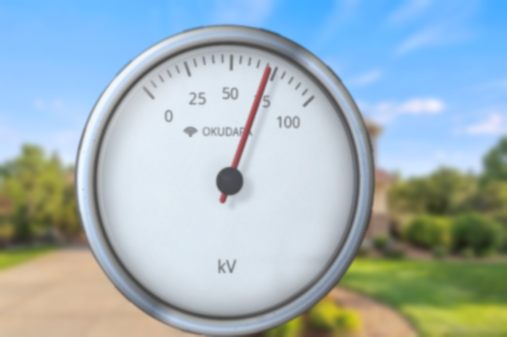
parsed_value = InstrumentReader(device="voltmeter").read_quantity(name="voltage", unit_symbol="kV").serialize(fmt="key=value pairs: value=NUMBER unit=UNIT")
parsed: value=70 unit=kV
